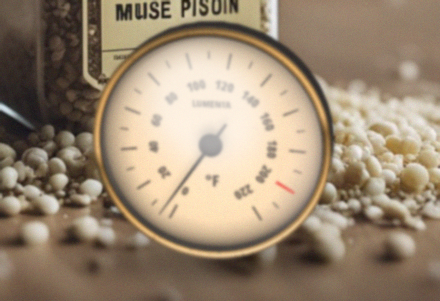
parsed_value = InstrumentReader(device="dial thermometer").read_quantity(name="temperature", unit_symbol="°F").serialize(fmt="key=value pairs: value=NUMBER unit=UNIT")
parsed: value=5 unit=°F
